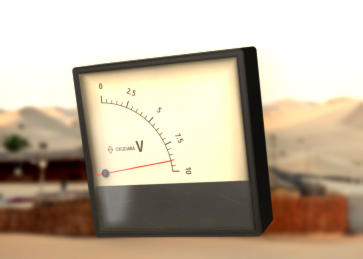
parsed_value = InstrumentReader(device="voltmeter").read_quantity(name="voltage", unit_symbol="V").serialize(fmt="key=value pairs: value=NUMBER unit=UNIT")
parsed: value=9 unit=V
